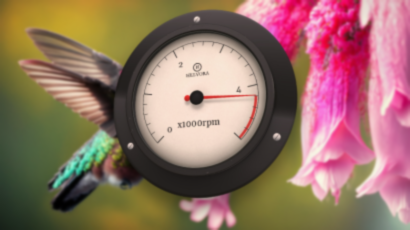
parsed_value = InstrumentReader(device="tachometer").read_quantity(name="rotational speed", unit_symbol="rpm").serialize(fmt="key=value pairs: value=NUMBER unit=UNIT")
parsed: value=4200 unit=rpm
